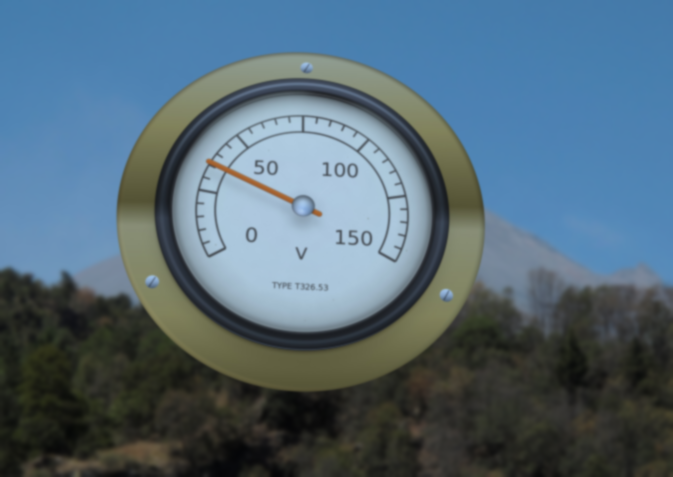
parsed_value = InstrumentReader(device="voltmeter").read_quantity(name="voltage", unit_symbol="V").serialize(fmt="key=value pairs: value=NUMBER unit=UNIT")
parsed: value=35 unit=V
